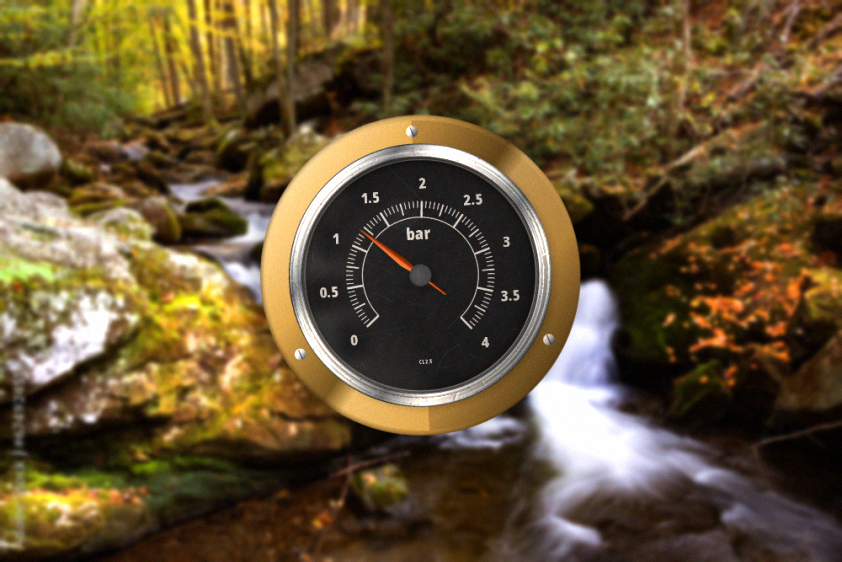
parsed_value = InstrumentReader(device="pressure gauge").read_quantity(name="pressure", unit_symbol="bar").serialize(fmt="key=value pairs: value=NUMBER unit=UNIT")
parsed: value=1.2 unit=bar
